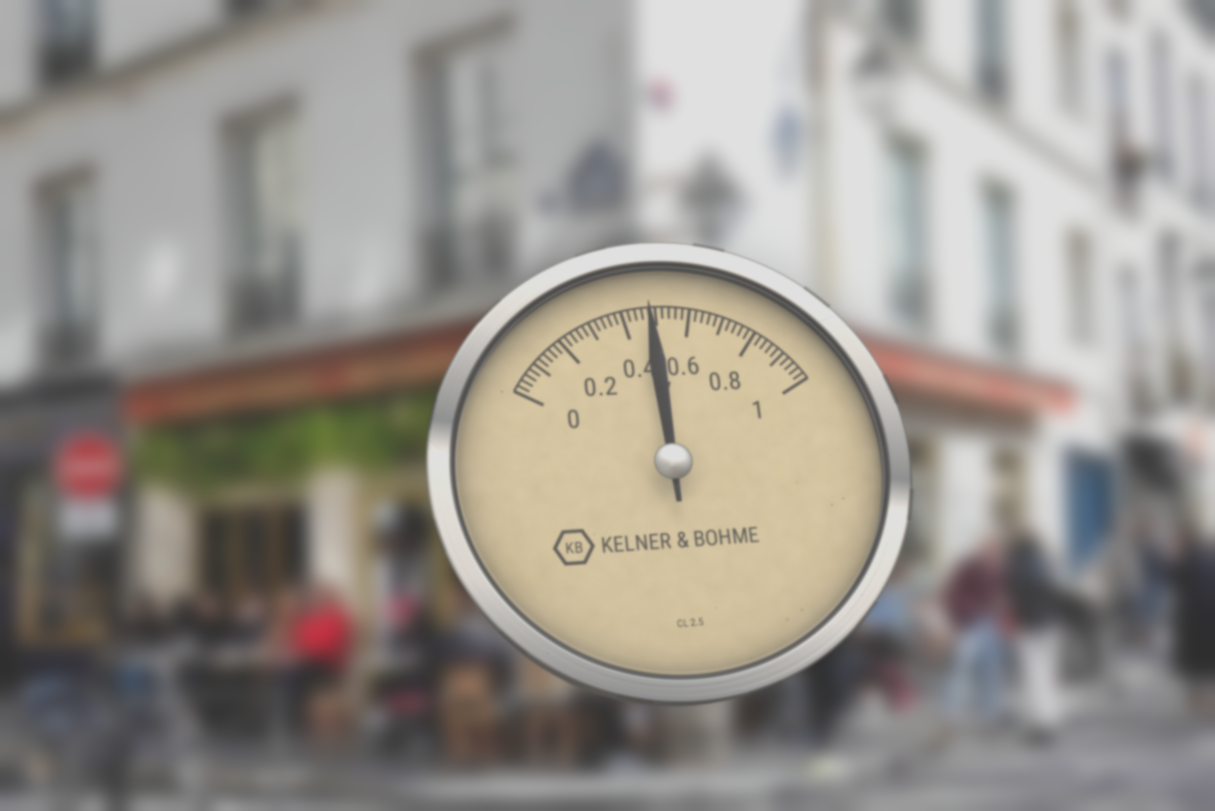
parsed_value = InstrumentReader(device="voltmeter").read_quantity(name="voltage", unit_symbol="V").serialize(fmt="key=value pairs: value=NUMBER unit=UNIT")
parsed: value=0.48 unit=V
